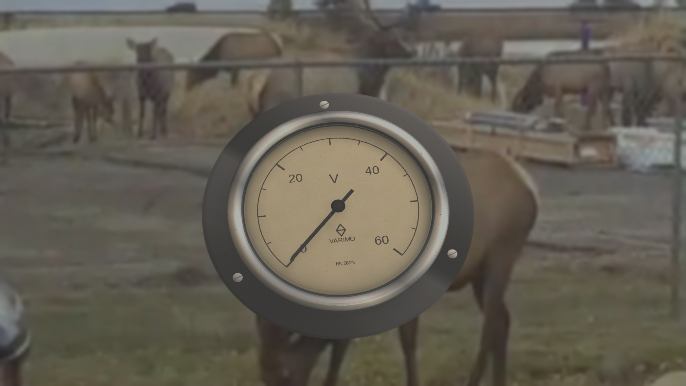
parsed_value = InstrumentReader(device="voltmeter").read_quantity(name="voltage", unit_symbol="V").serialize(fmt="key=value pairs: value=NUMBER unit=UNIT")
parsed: value=0 unit=V
